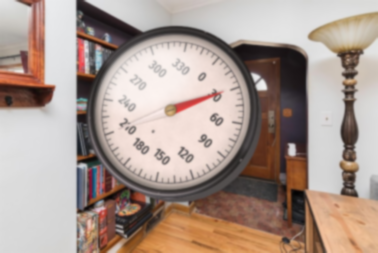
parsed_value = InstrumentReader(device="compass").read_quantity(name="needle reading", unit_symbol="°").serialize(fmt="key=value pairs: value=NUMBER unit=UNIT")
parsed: value=30 unit=°
